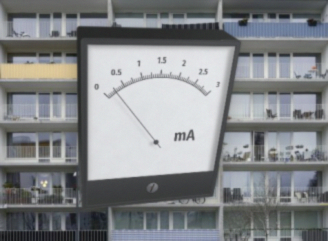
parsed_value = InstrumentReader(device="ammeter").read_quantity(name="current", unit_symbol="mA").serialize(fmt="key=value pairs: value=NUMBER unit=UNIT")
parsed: value=0.25 unit=mA
